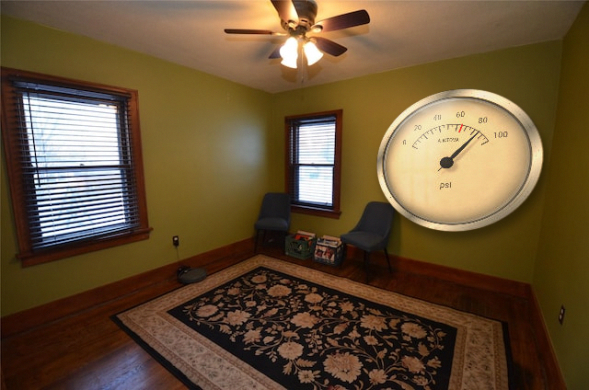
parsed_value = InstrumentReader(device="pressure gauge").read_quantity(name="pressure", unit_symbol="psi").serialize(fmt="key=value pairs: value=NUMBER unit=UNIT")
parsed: value=85 unit=psi
